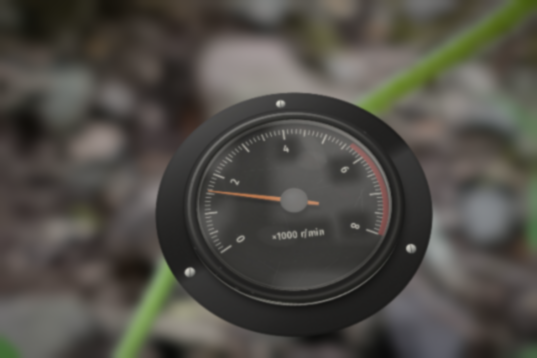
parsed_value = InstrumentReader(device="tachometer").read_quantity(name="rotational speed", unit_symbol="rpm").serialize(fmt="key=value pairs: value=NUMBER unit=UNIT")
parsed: value=1500 unit=rpm
